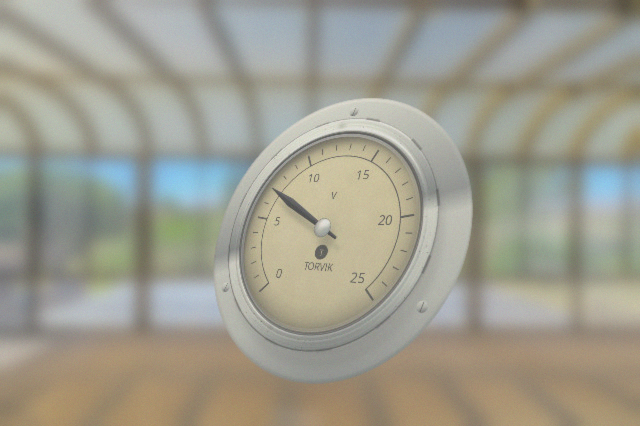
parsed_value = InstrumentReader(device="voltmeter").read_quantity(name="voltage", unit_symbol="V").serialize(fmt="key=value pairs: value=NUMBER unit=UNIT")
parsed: value=7 unit=V
